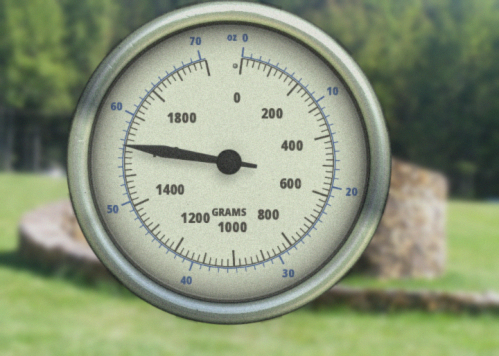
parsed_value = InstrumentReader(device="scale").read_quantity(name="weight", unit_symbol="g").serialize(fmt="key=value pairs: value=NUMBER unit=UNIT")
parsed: value=1600 unit=g
